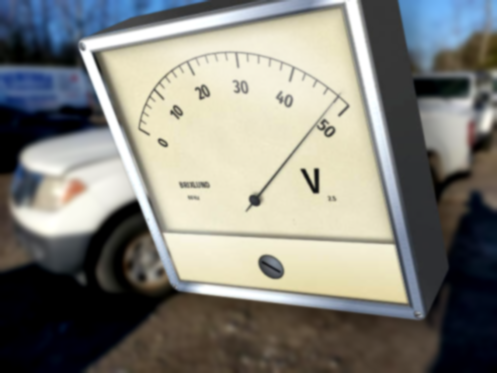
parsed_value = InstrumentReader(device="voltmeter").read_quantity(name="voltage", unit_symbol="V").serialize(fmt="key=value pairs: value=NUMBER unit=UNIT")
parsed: value=48 unit=V
